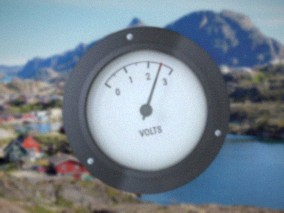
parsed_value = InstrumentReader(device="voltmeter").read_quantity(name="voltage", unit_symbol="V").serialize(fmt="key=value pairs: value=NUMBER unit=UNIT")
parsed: value=2.5 unit=V
